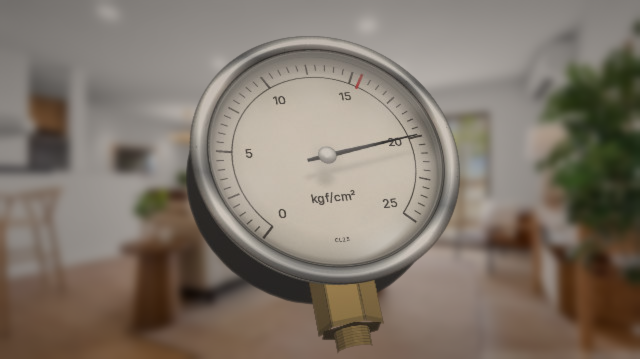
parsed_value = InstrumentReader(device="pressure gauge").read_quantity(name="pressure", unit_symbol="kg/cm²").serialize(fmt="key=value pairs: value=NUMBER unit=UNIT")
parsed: value=20 unit=kg/cm²
